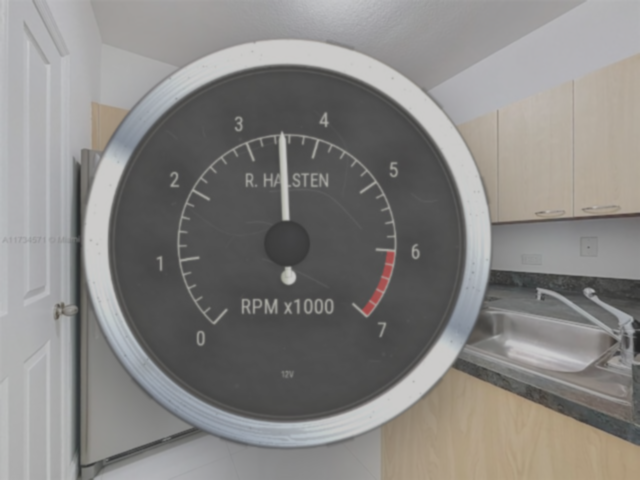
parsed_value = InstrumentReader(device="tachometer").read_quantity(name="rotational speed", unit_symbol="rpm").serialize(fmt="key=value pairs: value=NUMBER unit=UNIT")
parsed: value=3500 unit=rpm
